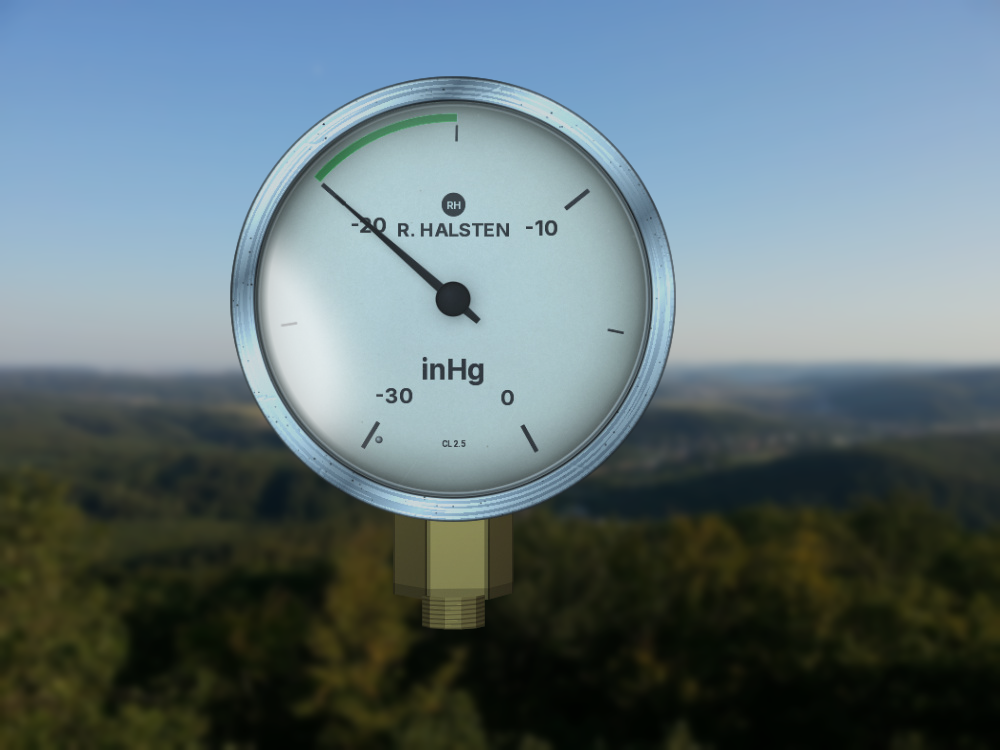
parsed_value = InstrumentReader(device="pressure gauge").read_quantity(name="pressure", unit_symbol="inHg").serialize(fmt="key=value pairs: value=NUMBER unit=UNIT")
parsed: value=-20 unit=inHg
